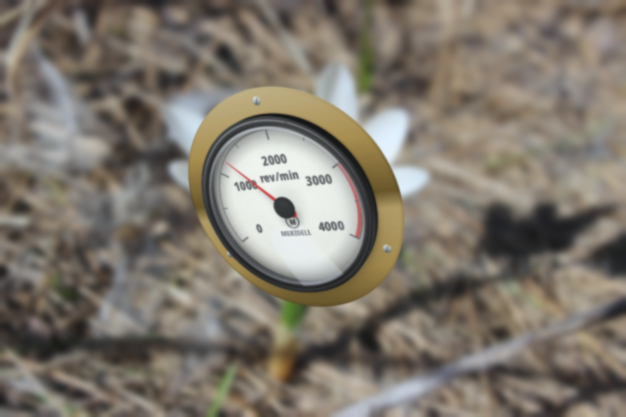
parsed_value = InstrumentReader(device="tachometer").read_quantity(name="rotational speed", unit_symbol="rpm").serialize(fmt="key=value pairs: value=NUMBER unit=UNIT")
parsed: value=1250 unit=rpm
